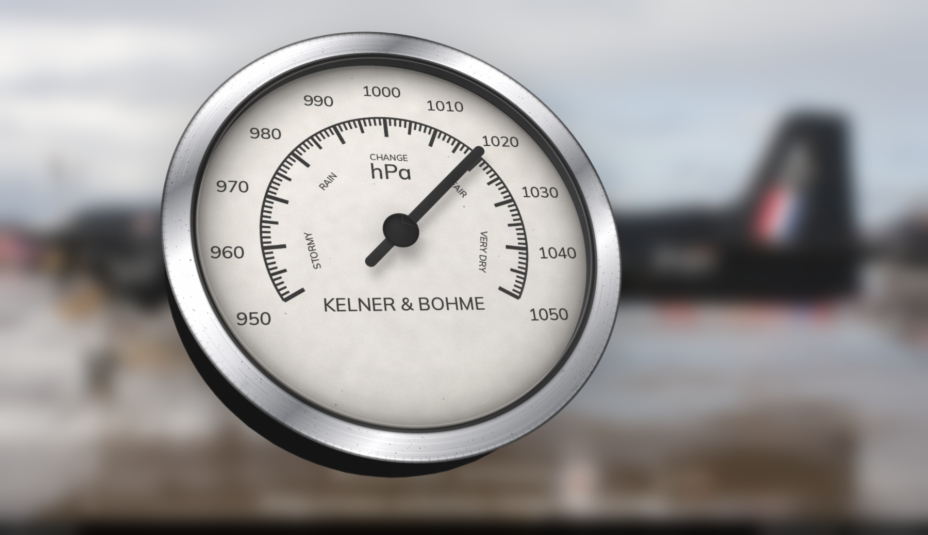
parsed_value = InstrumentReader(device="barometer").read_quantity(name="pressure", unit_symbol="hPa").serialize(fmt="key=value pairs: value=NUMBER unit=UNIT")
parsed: value=1019 unit=hPa
